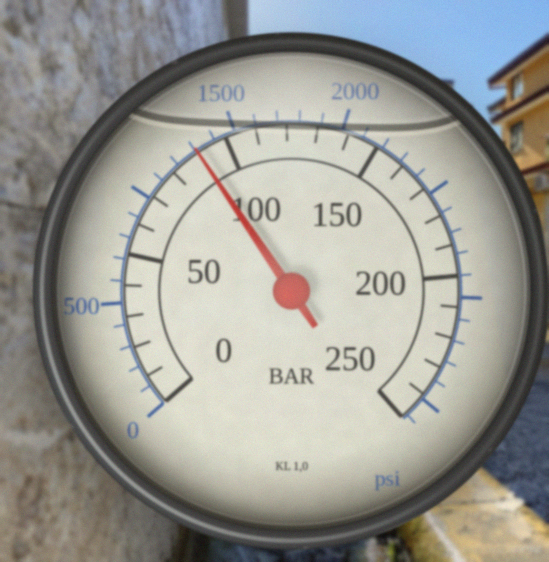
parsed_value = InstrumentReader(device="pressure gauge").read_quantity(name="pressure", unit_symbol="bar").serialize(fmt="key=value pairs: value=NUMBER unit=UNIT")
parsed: value=90 unit=bar
